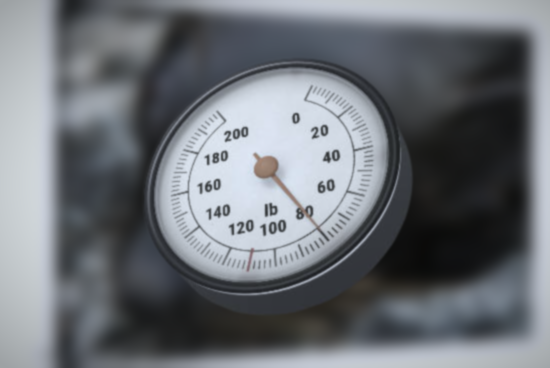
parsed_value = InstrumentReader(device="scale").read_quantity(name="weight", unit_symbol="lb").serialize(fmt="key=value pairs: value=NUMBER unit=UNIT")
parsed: value=80 unit=lb
